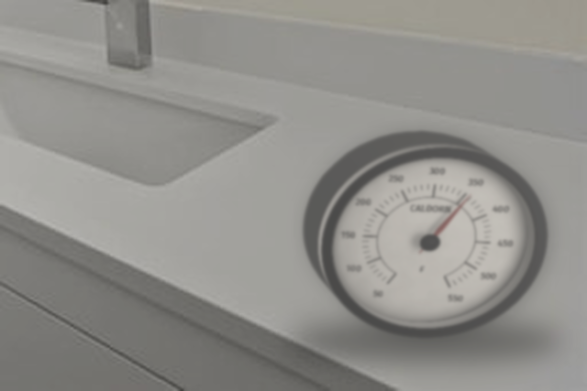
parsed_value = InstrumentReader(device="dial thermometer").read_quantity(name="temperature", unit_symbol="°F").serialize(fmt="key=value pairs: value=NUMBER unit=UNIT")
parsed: value=350 unit=°F
